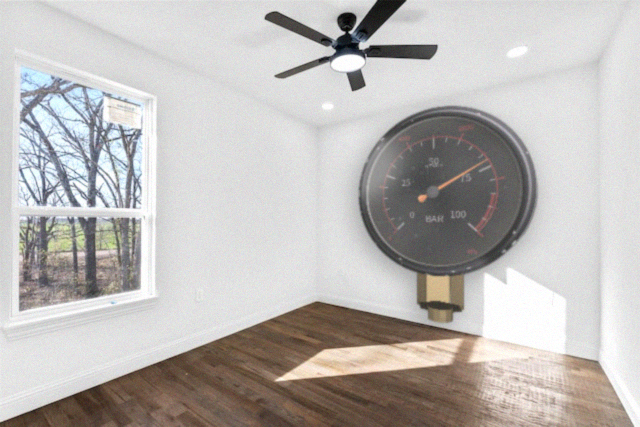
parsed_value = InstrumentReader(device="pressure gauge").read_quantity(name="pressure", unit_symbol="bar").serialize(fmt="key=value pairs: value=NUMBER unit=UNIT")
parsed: value=72.5 unit=bar
